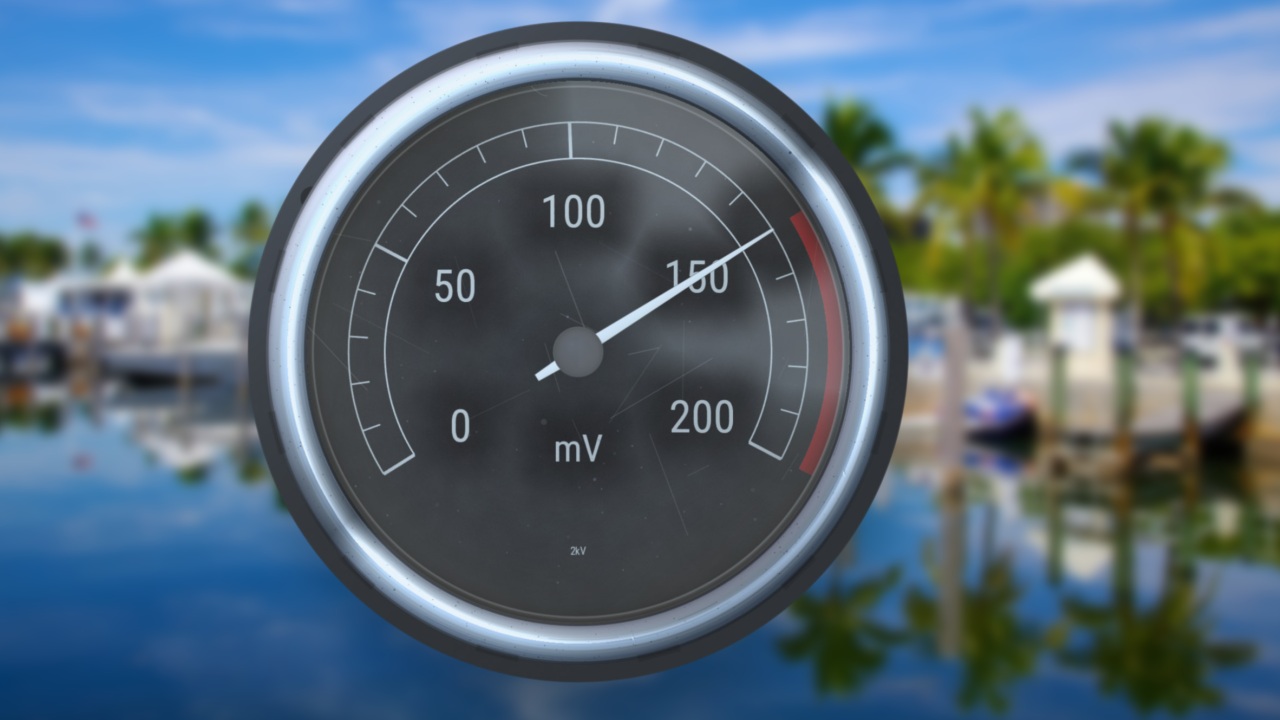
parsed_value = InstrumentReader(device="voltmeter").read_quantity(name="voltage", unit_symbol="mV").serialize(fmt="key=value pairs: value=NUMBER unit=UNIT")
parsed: value=150 unit=mV
